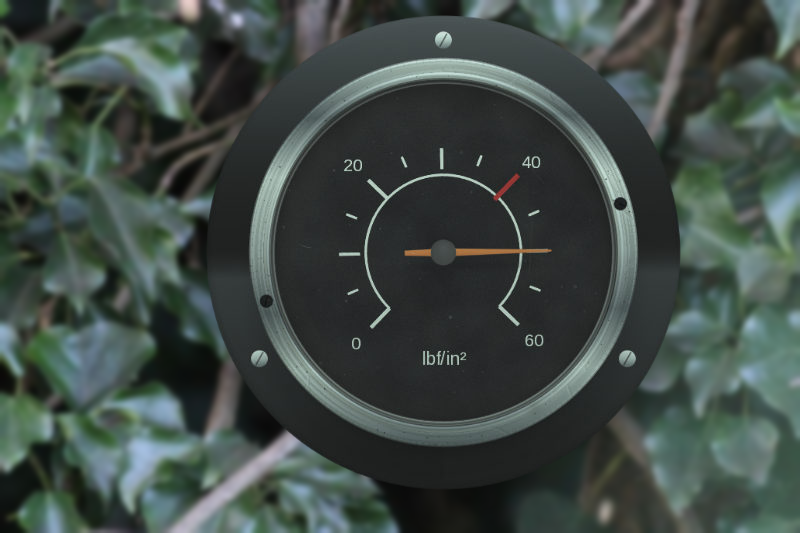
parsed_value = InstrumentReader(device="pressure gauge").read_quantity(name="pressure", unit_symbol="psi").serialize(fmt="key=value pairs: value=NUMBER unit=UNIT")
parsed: value=50 unit=psi
